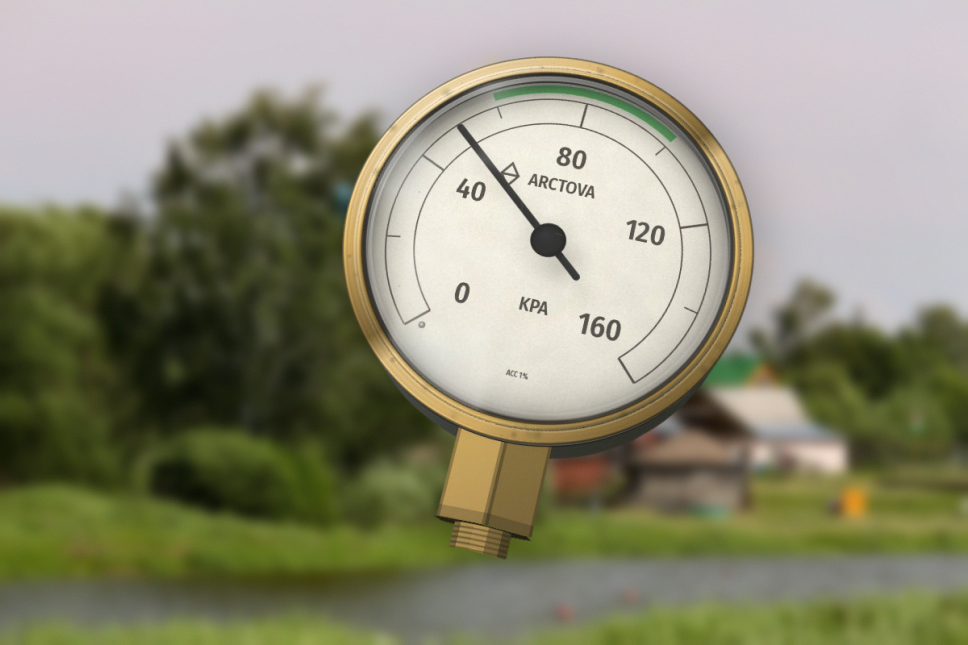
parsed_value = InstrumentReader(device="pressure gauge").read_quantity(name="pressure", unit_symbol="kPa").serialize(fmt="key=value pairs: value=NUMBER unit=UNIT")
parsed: value=50 unit=kPa
